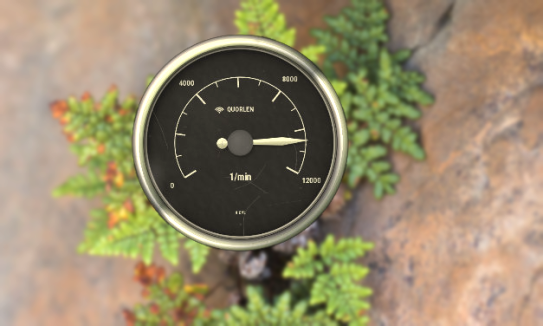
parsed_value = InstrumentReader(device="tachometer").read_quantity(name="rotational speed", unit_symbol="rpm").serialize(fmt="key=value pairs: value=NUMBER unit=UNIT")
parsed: value=10500 unit=rpm
